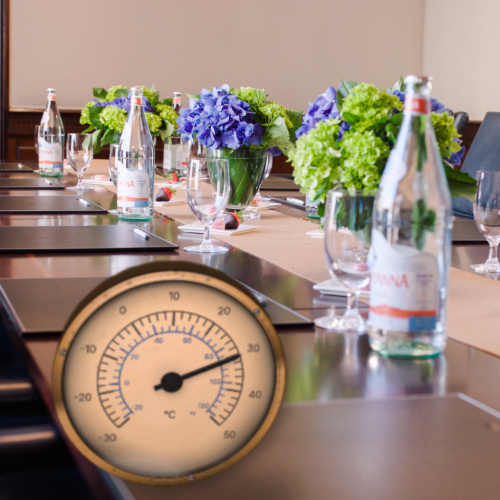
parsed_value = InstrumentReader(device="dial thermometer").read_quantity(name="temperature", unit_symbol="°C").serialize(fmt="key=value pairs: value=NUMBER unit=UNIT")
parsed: value=30 unit=°C
